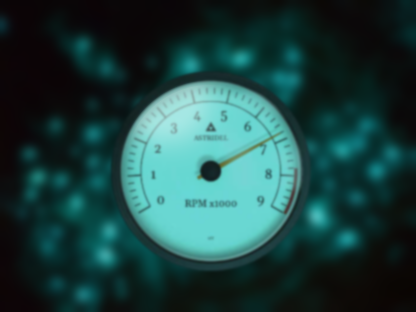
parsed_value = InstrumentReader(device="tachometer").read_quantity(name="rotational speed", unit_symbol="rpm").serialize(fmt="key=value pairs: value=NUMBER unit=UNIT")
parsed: value=6800 unit=rpm
